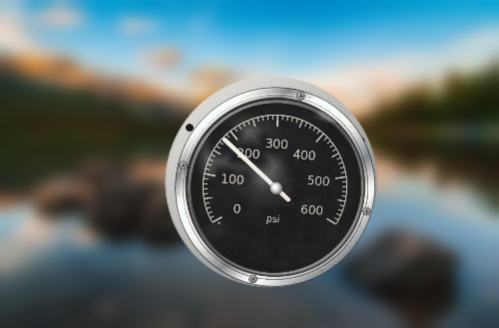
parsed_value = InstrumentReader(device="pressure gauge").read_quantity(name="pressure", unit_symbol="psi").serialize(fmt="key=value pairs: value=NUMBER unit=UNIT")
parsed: value=180 unit=psi
